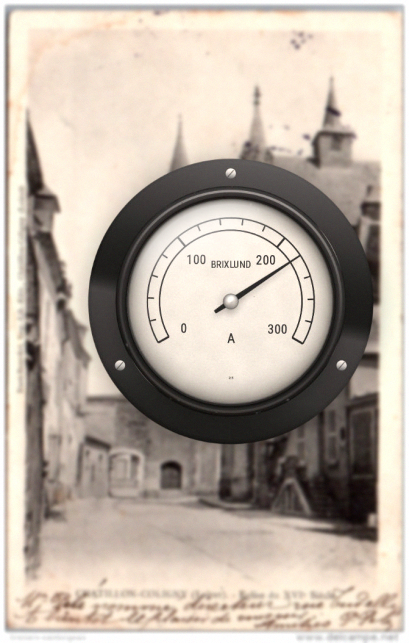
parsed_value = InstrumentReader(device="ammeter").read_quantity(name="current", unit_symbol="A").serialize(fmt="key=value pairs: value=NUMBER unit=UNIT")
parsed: value=220 unit=A
